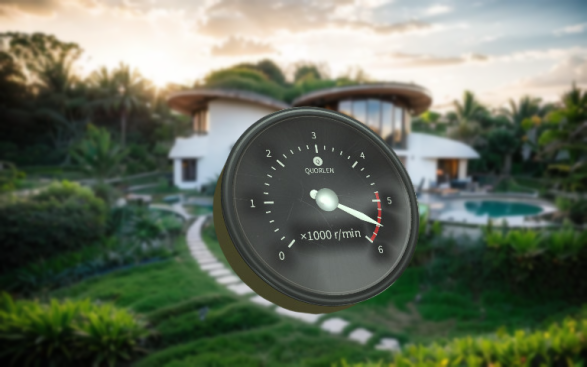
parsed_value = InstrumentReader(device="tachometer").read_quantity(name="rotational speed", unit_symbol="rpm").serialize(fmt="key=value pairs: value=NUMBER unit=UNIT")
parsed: value=5600 unit=rpm
